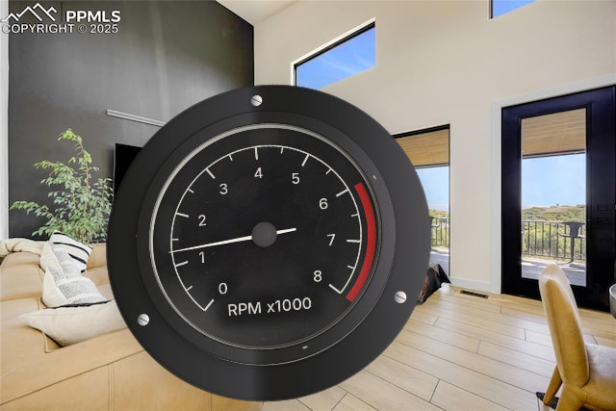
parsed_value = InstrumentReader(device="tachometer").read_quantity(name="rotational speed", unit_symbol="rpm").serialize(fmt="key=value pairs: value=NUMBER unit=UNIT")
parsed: value=1250 unit=rpm
